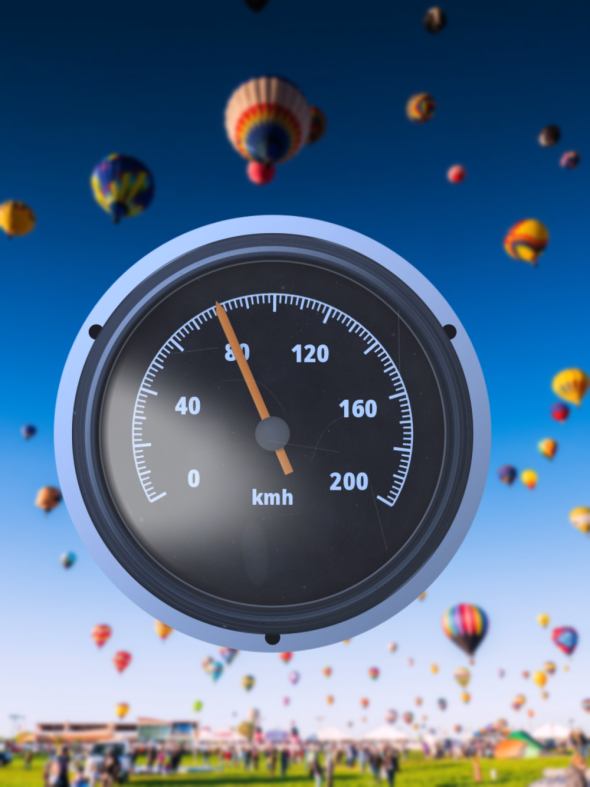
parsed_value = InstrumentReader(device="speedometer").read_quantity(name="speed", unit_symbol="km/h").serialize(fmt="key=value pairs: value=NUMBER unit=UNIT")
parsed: value=80 unit=km/h
